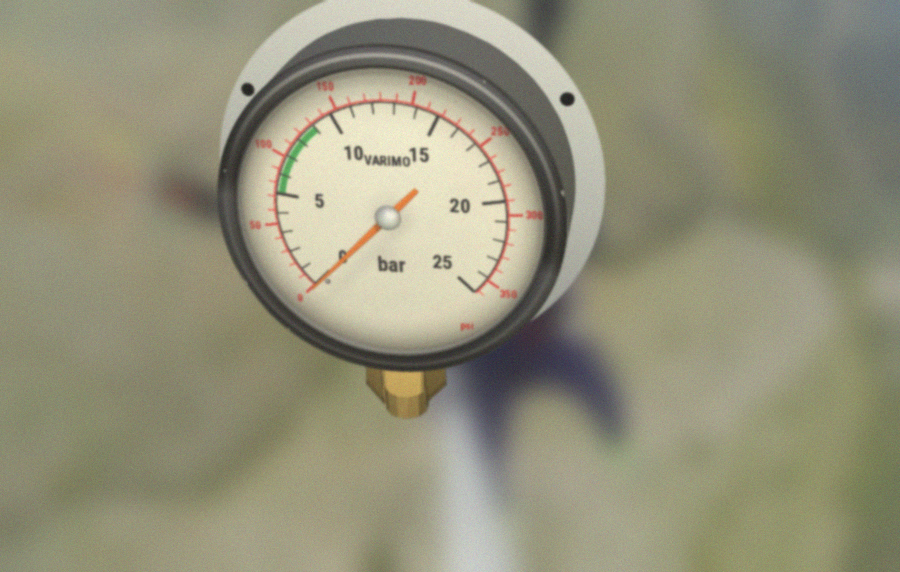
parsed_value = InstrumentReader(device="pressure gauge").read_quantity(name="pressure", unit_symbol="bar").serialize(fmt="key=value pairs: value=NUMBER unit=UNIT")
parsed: value=0 unit=bar
